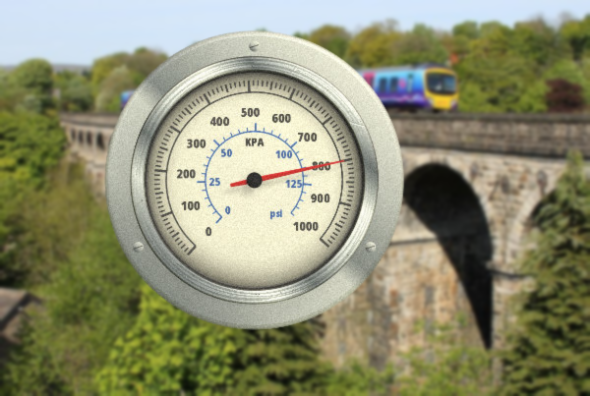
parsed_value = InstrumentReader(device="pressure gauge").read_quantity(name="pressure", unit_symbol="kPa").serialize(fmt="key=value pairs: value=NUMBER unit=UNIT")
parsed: value=800 unit=kPa
